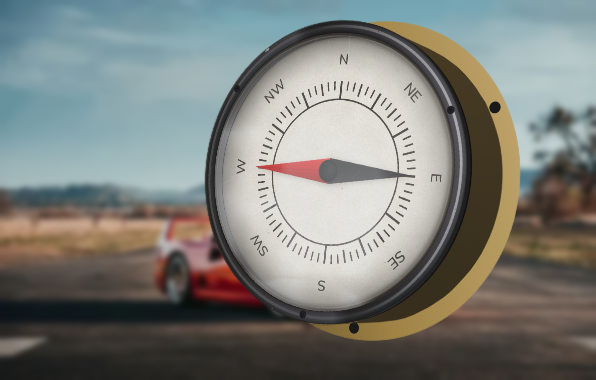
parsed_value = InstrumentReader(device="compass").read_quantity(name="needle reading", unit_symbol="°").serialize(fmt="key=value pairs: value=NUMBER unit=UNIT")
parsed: value=270 unit=°
